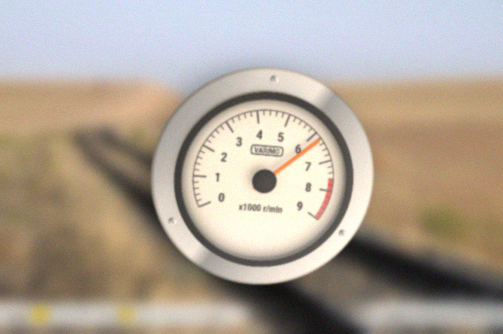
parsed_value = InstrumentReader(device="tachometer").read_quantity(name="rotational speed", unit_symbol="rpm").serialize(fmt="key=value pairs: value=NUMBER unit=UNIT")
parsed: value=6200 unit=rpm
